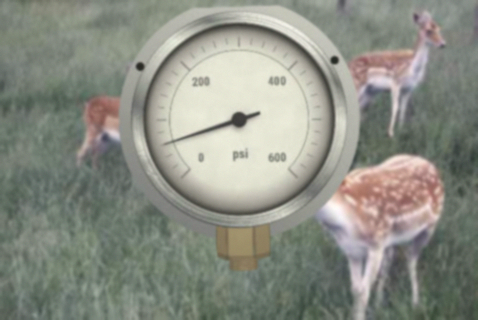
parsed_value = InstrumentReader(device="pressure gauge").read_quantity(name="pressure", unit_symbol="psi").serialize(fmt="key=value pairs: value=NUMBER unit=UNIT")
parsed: value=60 unit=psi
